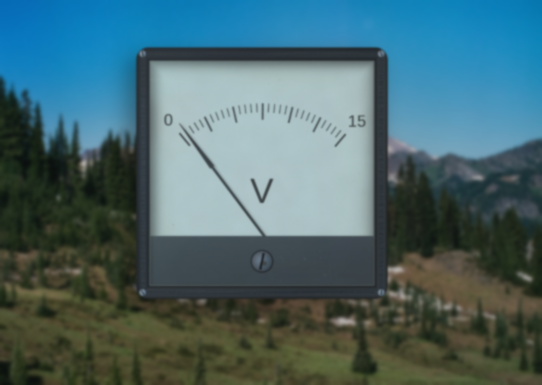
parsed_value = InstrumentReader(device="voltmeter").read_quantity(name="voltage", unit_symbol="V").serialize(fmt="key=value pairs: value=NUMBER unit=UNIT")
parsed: value=0.5 unit=V
